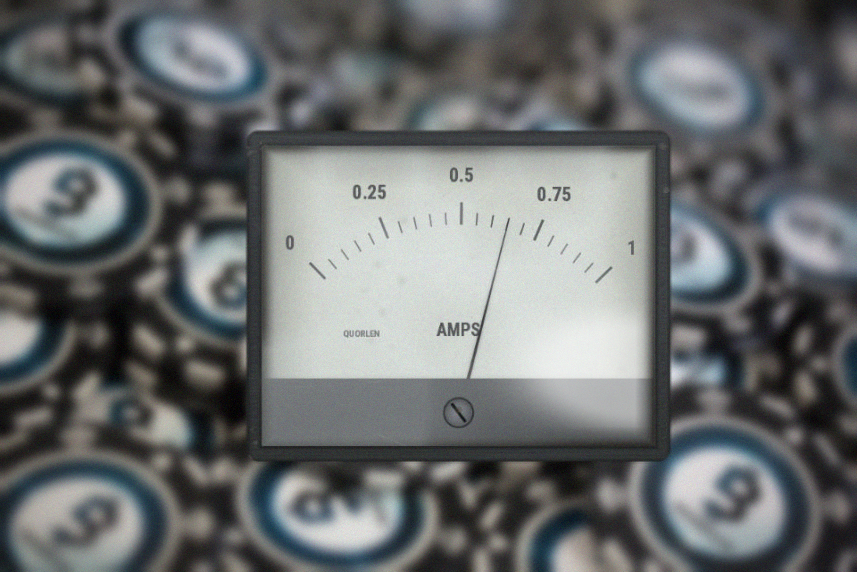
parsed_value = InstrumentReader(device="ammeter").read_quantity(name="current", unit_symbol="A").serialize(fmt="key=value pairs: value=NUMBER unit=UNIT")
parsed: value=0.65 unit=A
